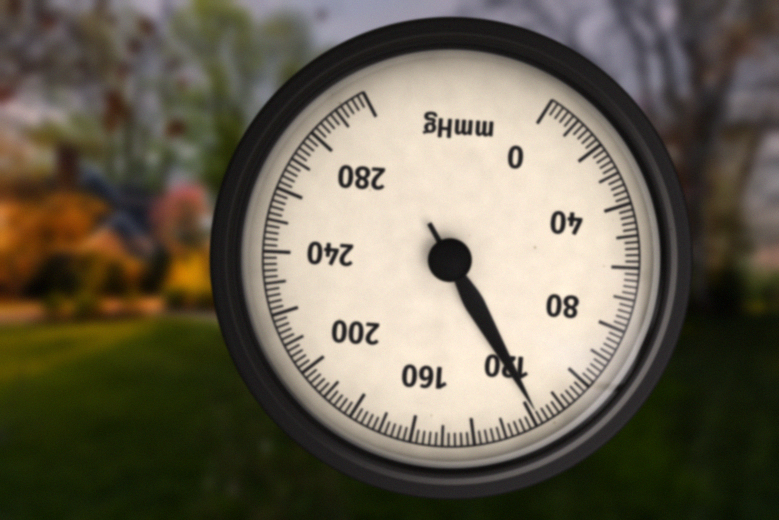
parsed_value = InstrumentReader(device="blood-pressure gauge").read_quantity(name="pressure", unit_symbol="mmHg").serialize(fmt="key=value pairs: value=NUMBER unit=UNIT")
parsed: value=118 unit=mmHg
